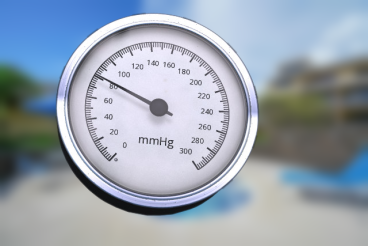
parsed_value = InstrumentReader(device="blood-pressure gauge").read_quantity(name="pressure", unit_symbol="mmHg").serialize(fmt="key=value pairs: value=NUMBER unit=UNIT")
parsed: value=80 unit=mmHg
